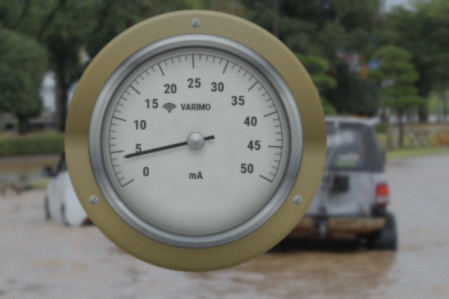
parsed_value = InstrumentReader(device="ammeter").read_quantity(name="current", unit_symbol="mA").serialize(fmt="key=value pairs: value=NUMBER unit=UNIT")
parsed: value=4 unit=mA
